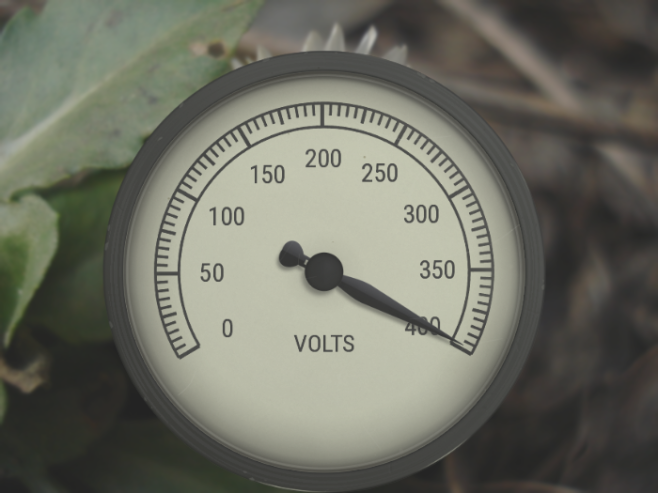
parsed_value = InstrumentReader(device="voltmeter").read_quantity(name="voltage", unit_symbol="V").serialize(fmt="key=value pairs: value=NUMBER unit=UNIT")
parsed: value=397.5 unit=V
